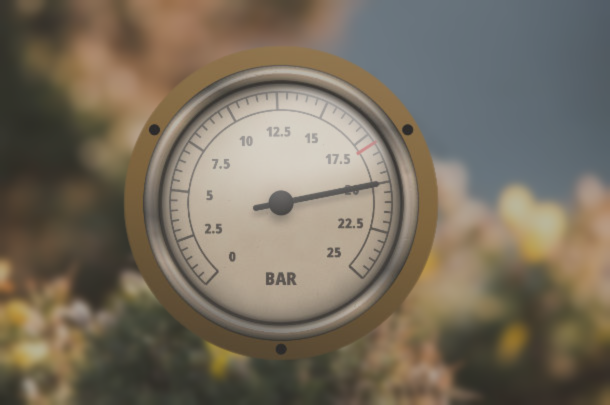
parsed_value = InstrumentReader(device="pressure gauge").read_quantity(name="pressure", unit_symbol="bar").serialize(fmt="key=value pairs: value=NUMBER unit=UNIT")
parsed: value=20 unit=bar
